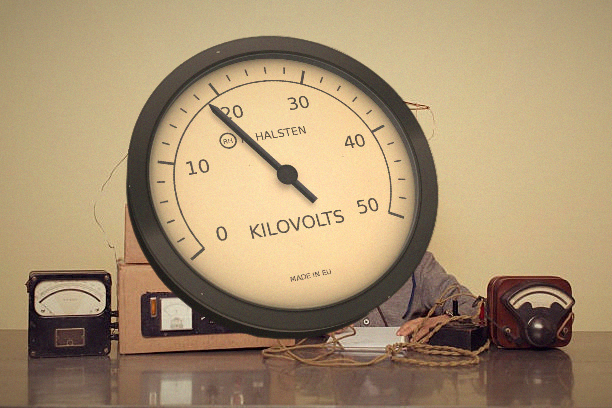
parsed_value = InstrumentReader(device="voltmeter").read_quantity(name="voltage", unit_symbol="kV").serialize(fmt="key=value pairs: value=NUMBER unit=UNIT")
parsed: value=18 unit=kV
